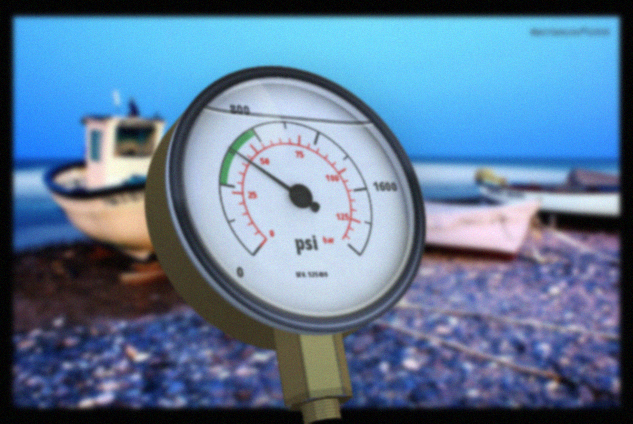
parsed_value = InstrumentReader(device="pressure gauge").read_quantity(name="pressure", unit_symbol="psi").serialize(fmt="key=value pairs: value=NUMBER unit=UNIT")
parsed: value=600 unit=psi
